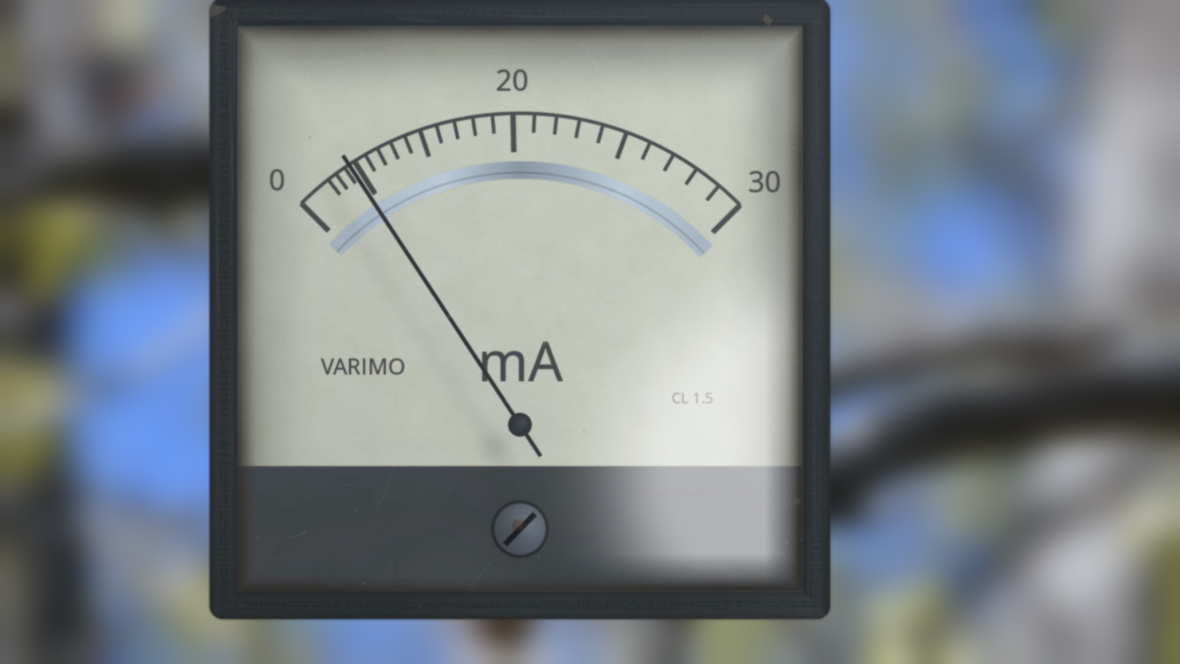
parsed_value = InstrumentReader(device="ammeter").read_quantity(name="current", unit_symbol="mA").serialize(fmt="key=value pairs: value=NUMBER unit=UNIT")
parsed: value=9.5 unit=mA
